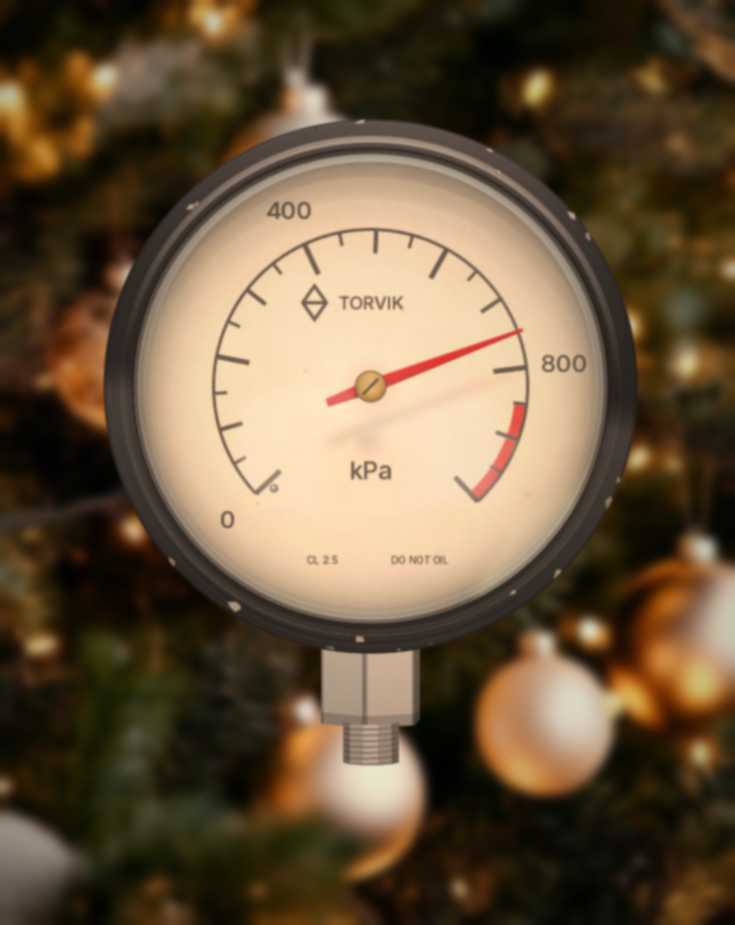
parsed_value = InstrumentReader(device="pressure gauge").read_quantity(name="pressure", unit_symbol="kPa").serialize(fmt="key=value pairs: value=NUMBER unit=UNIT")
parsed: value=750 unit=kPa
